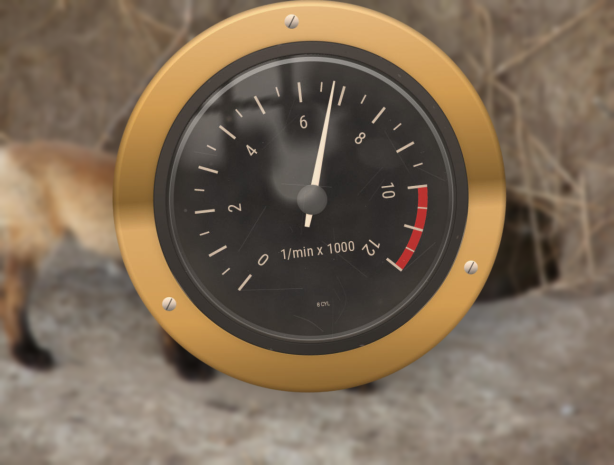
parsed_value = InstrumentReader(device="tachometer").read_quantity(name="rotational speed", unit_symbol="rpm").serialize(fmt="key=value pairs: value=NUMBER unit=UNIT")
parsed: value=6750 unit=rpm
